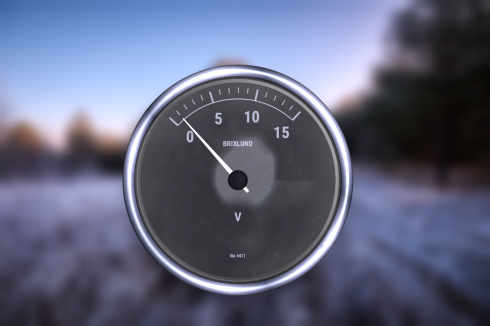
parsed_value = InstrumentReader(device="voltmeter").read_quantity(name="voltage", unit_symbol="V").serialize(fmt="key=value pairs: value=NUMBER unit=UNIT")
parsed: value=1 unit=V
